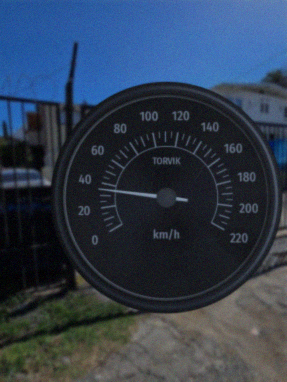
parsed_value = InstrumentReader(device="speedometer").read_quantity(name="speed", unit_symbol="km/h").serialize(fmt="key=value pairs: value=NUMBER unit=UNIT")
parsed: value=35 unit=km/h
